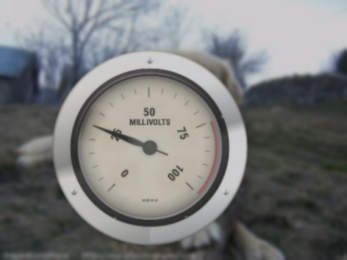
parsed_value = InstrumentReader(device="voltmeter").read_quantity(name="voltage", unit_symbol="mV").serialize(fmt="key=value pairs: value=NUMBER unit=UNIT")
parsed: value=25 unit=mV
